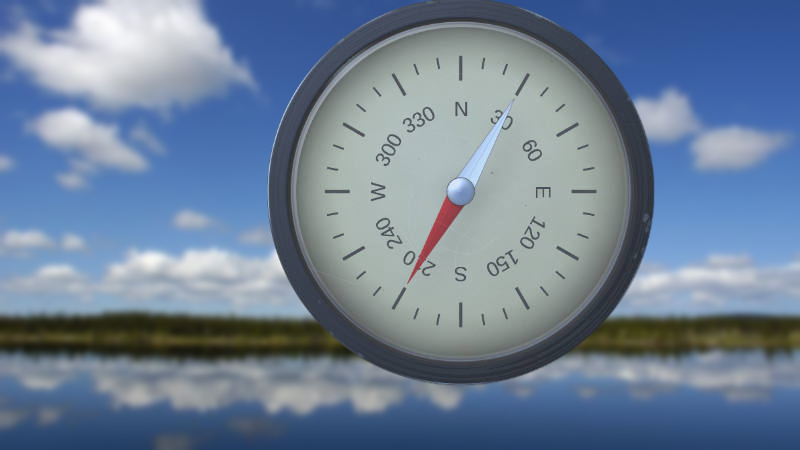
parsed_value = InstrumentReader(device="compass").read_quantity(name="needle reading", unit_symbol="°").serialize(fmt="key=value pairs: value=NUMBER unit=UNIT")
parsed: value=210 unit=°
